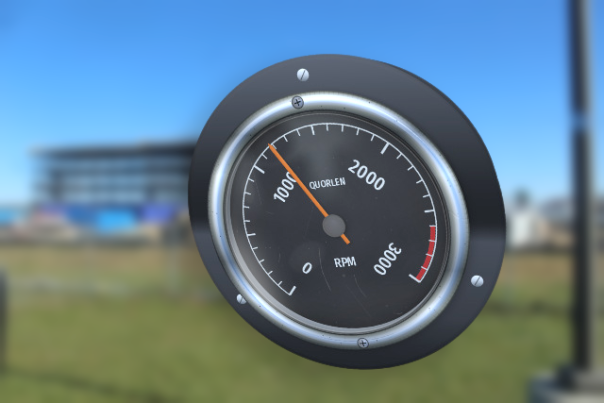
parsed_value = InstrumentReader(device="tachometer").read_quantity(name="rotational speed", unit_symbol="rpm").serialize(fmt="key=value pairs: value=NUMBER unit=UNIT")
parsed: value=1200 unit=rpm
